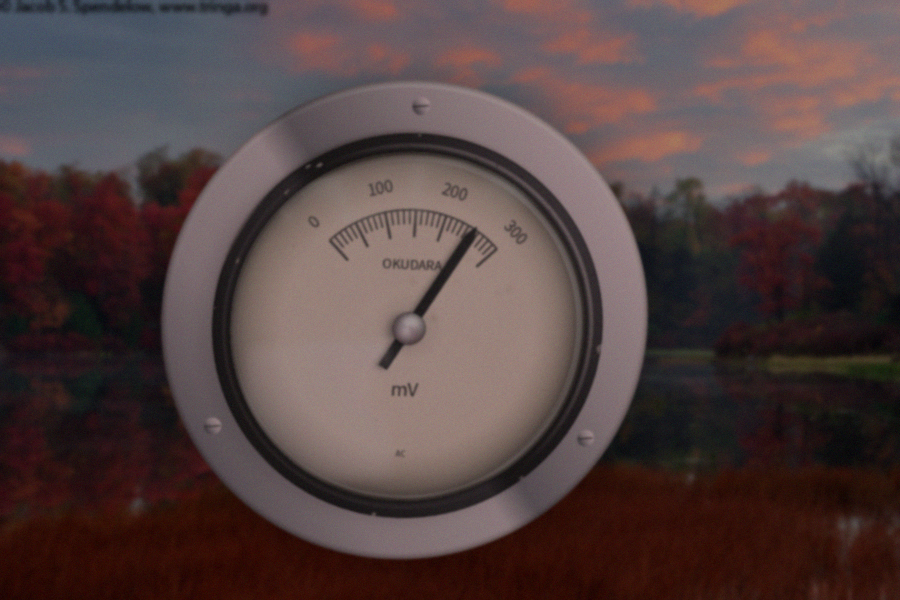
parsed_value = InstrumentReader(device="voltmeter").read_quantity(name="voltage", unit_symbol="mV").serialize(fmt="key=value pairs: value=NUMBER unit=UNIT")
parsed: value=250 unit=mV
